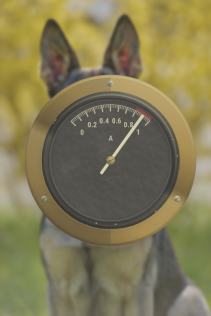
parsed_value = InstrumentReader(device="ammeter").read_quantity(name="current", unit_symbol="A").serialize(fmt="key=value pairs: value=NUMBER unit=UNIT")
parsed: value=0.9 unit=A
